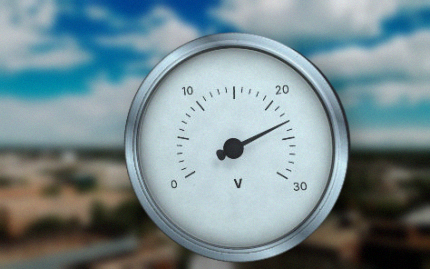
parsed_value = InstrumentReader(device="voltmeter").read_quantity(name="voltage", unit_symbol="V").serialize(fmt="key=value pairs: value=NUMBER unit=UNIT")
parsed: value=23 unit=V
